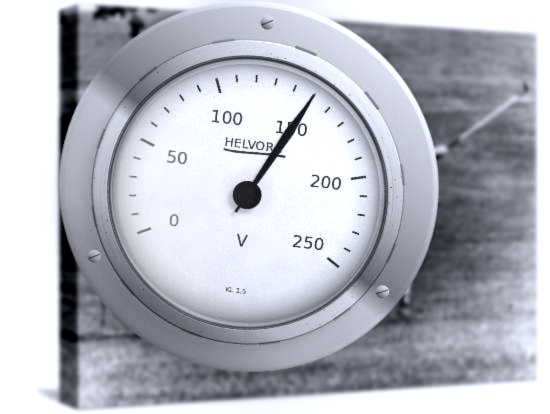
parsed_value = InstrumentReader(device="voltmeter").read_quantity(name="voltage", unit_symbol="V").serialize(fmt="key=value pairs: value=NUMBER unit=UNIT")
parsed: value=150 unit=V
